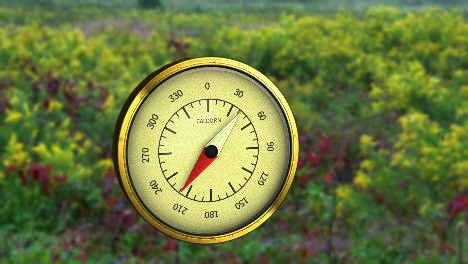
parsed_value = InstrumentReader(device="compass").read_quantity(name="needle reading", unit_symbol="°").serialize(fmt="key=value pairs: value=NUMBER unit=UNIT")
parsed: value=220 unit=°
